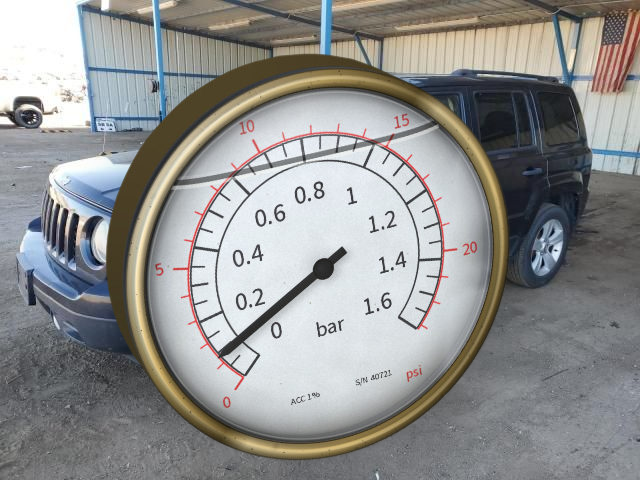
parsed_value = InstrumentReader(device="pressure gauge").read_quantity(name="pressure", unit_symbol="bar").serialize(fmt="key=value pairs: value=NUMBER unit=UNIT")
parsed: value=0.1 unit=bar
